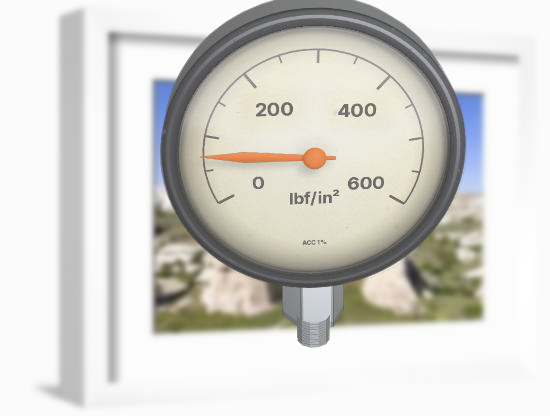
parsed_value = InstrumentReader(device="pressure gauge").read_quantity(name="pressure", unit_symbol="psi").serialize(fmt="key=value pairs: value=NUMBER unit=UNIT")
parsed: value=75 unit=psi
